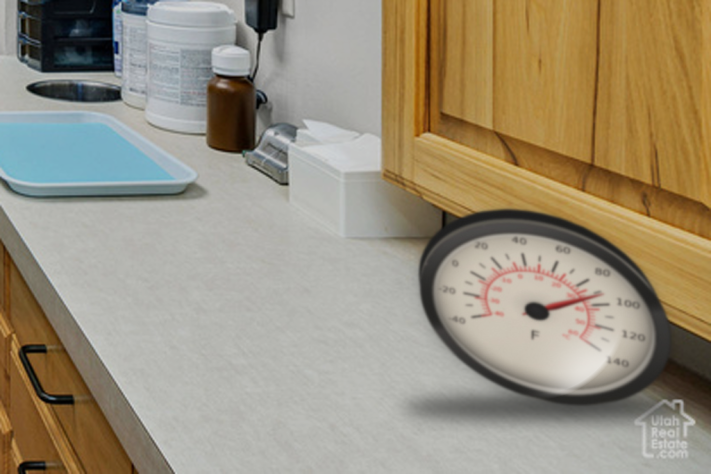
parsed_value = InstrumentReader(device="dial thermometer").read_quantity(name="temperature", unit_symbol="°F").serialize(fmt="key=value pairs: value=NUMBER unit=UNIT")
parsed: value=90 unit=°F
